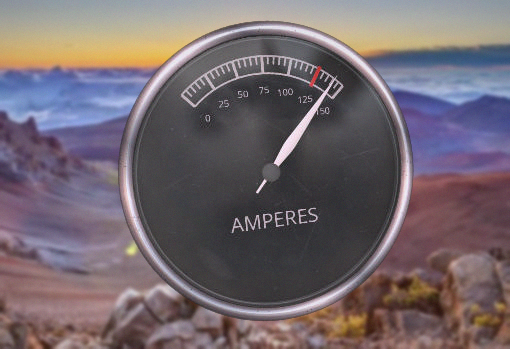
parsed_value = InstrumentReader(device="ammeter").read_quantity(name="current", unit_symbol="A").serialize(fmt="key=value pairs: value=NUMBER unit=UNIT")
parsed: value=140 unit=A
